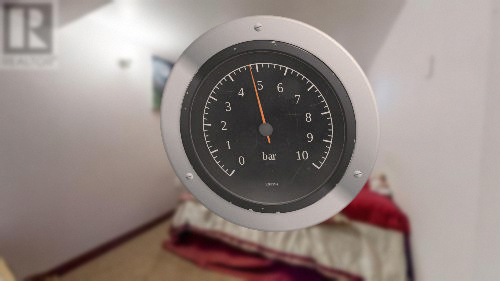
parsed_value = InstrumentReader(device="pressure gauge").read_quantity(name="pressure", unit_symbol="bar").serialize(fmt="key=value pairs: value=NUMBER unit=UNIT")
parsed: value=4.8 unit=bar
